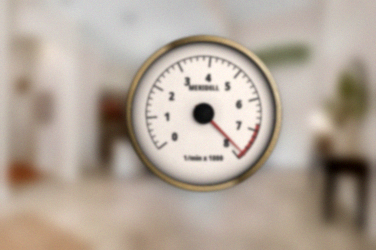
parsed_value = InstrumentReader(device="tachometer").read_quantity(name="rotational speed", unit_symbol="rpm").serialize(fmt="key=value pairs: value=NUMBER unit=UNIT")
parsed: value=7800 unit=rpm
